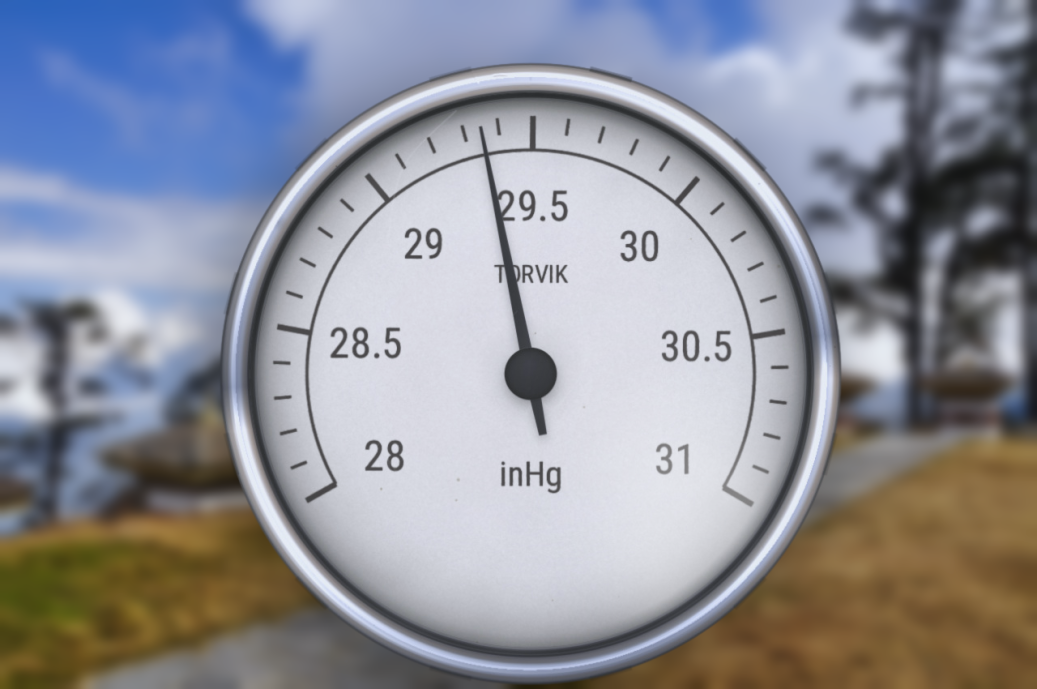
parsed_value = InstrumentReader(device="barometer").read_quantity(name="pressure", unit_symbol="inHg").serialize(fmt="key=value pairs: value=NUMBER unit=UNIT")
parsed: value=29.35 unit=inHg
